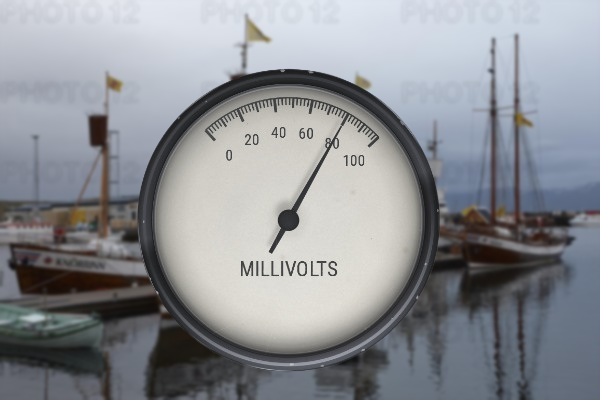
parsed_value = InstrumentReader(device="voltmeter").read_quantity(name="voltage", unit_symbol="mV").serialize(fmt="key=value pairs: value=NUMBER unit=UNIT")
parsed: value=80 unit=mV
